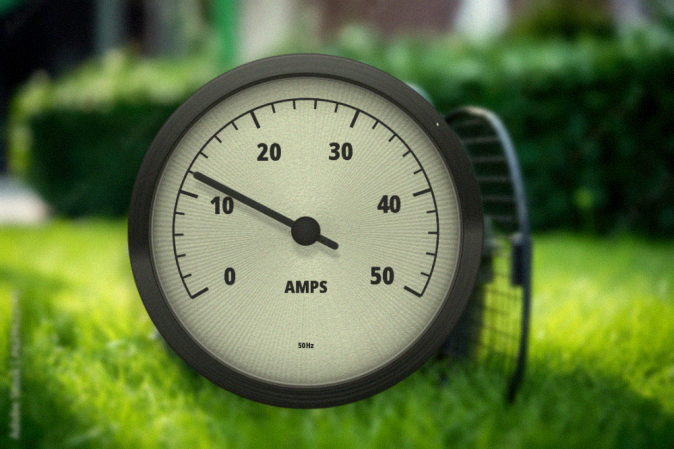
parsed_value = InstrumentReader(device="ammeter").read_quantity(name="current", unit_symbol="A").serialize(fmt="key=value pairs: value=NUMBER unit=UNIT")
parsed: value=12 unit=A
